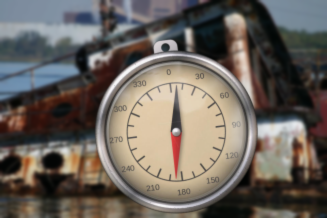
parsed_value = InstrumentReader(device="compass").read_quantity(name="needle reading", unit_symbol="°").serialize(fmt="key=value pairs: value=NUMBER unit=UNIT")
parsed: value=187.5 unit=°
